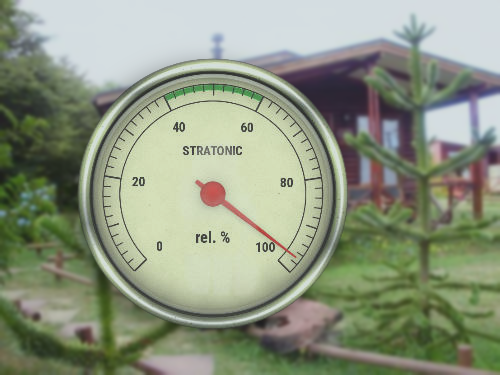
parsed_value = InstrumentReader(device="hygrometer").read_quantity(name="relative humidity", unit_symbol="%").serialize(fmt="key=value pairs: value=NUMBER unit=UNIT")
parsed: value=97 unit=%
